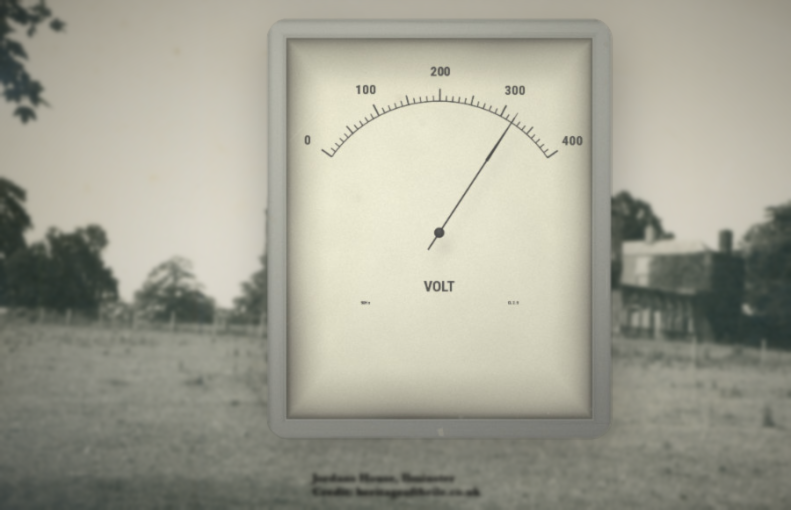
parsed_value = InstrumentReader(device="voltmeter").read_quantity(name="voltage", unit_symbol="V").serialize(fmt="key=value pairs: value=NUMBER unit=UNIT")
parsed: value=320 unit=V
